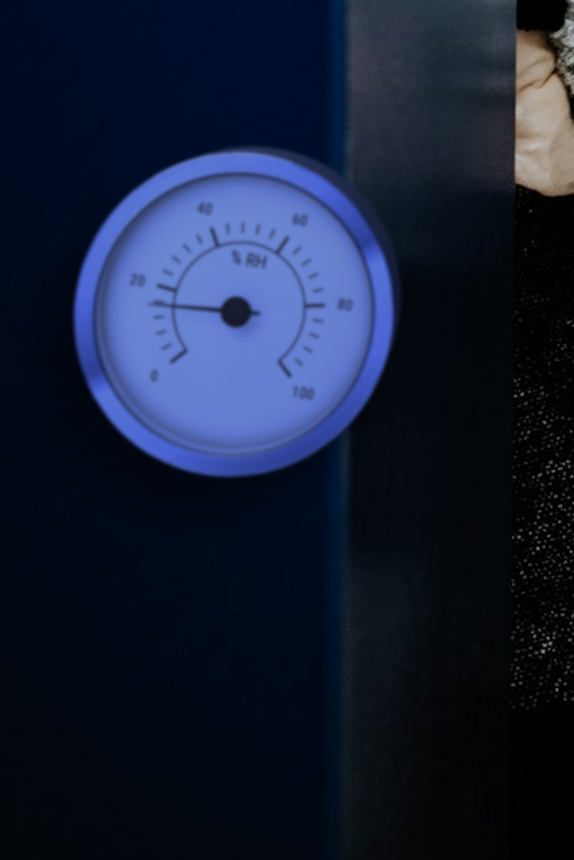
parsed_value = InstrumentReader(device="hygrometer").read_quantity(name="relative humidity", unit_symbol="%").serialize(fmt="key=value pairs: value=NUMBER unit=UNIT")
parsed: value=16 unit=%
